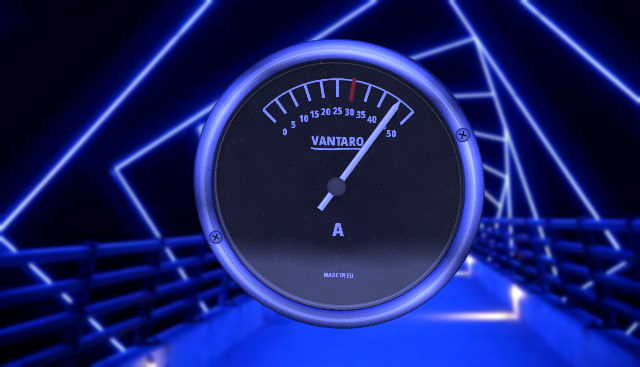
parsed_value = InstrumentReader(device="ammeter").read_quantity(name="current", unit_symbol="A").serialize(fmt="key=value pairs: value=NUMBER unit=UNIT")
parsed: value=45 unit=A
